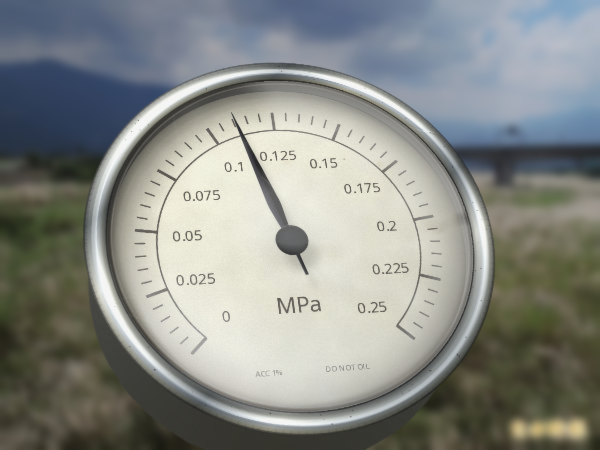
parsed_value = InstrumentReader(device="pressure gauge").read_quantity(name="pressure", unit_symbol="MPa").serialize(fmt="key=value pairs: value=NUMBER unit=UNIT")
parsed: value=0.11 unit=MPa
